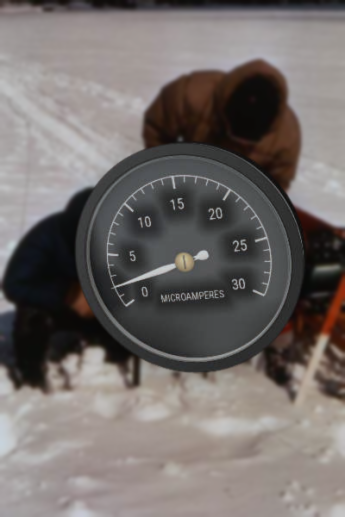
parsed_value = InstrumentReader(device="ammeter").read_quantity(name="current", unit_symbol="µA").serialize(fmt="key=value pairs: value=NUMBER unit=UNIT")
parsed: value=2 unit=µA
